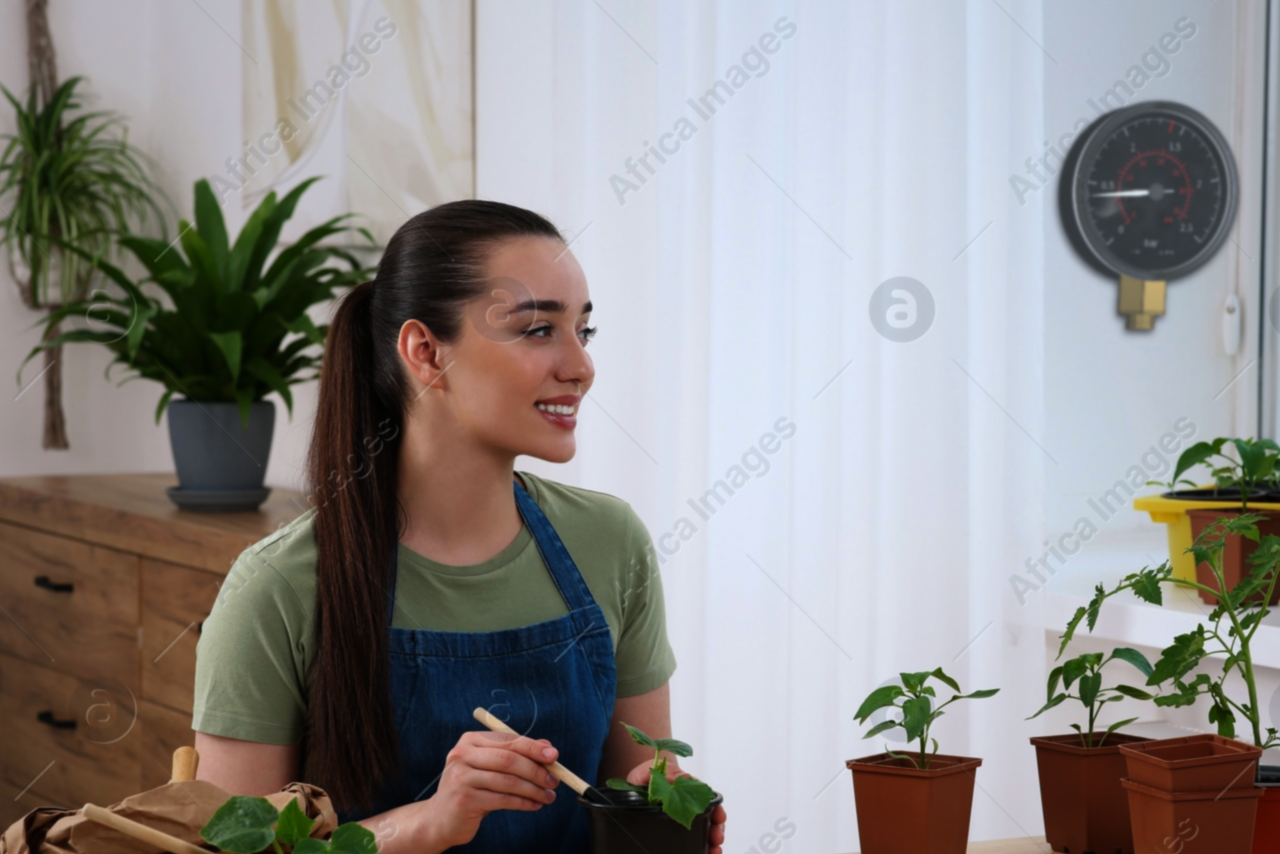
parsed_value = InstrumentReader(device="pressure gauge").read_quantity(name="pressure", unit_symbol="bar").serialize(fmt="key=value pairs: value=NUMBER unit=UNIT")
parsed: value=0.4 unit=bar
